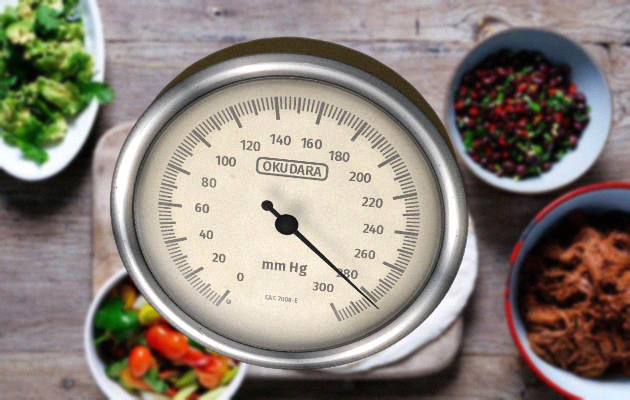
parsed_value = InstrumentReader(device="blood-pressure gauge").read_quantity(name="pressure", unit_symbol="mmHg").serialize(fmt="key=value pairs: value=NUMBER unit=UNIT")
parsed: value=280 unit=mmHg
